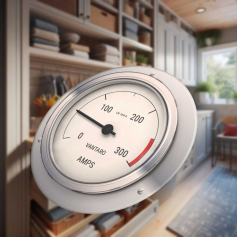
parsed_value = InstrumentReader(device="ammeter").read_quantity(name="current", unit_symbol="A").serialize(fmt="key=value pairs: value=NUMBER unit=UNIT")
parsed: value=50 unit=A
